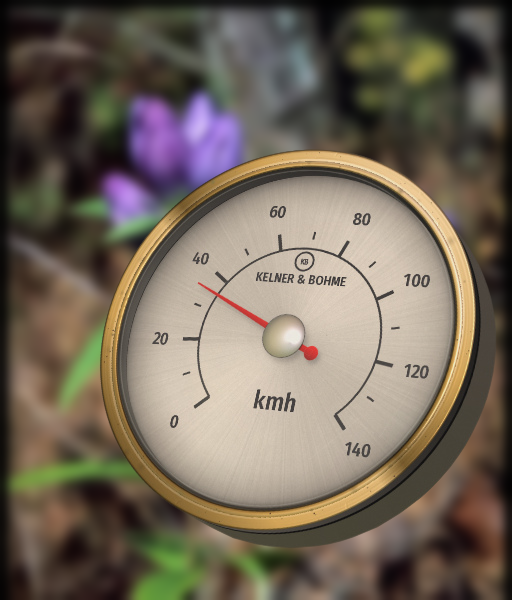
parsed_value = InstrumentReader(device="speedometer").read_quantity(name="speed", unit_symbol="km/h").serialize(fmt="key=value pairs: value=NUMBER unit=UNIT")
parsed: value=35 unit=km/h
